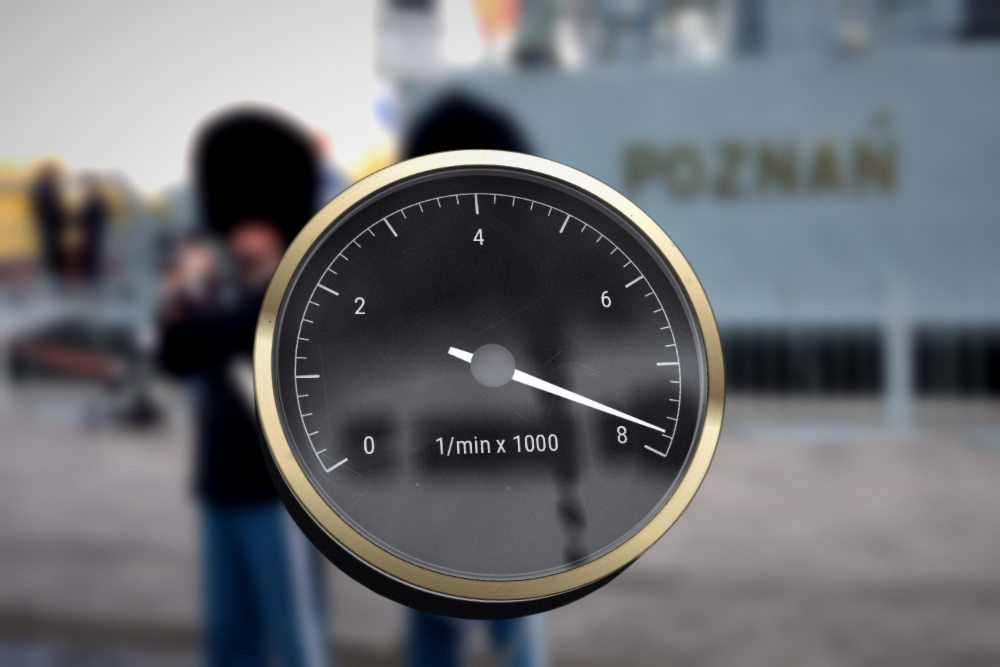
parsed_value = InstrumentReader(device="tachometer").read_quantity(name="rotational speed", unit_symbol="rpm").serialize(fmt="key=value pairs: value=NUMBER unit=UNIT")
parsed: value=7800 unit=rpm
